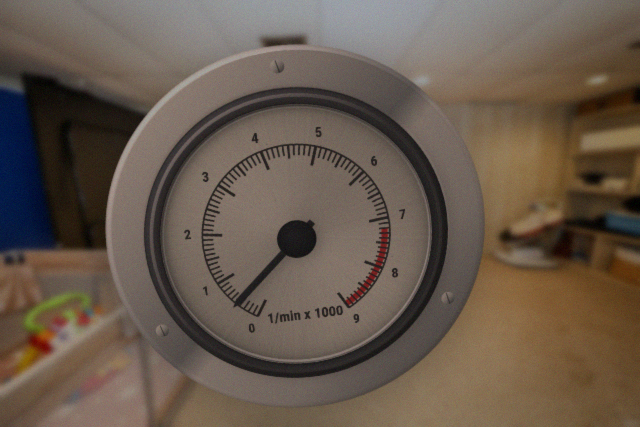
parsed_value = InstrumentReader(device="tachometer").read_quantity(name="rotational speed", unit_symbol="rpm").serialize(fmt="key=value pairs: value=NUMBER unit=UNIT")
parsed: value=500 unit=rpm
